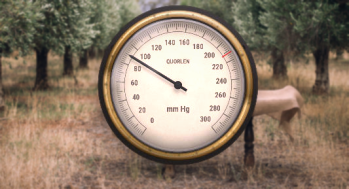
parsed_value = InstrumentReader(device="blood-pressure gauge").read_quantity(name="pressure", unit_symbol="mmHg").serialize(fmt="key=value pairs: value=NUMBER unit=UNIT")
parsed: value=90 unit=mmHg
